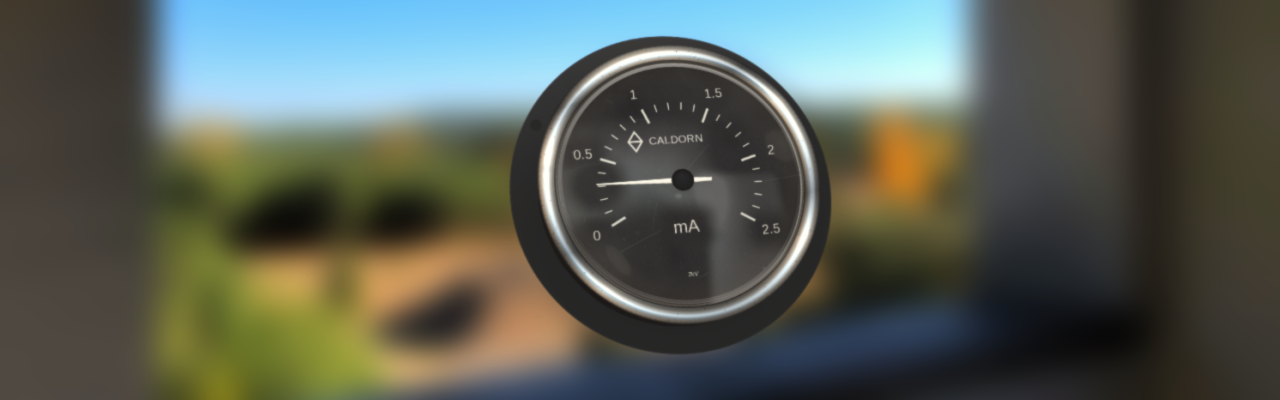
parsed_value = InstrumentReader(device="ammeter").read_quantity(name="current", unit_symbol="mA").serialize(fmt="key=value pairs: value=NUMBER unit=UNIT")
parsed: value=0.3 unit=mA
